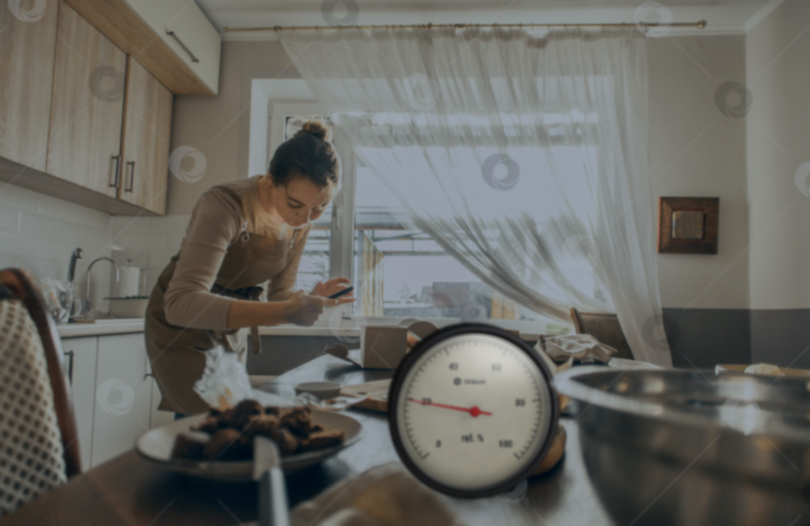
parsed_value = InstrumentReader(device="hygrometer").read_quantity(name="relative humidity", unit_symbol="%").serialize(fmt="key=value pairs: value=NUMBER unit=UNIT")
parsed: value=20 unit=%
